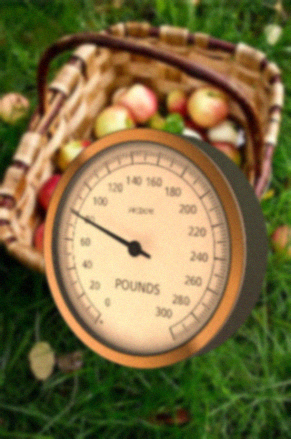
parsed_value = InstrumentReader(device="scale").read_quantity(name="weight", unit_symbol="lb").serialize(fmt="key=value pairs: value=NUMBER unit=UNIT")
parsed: value=80 unit=lb
